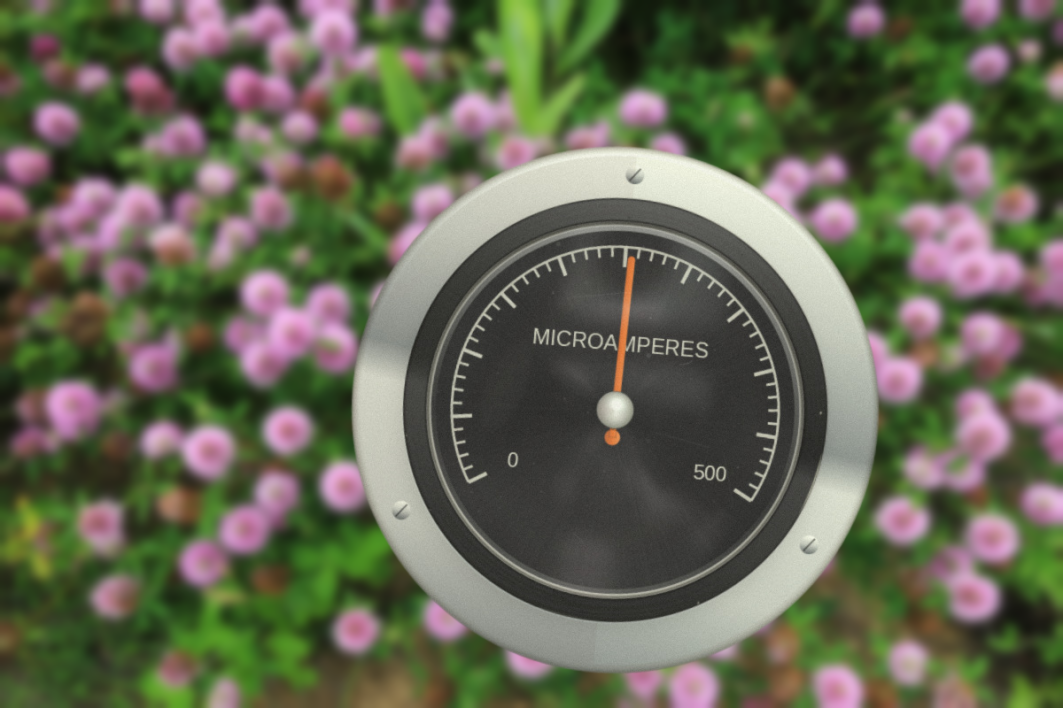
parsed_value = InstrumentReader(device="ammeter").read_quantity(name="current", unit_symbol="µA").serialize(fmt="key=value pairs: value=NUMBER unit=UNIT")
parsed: value=255 unit=µA
